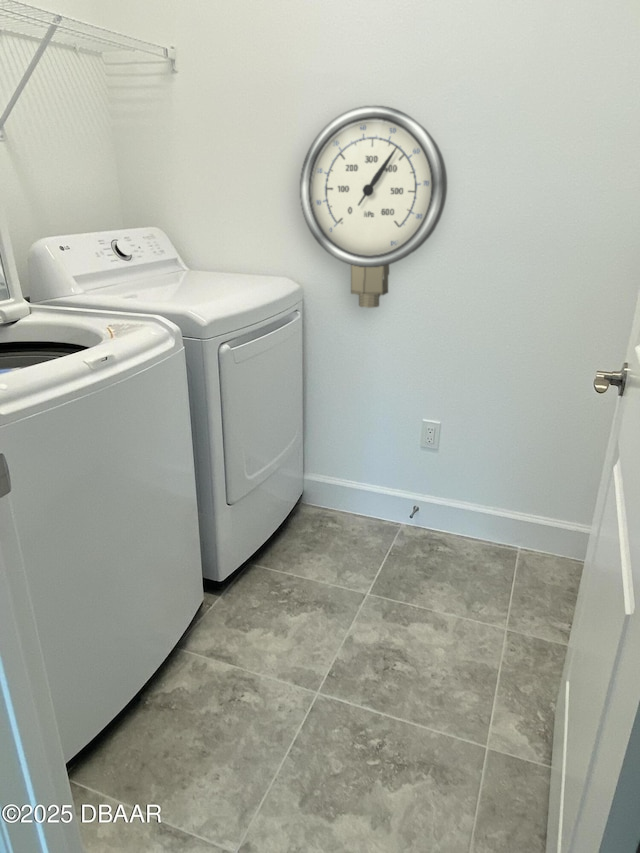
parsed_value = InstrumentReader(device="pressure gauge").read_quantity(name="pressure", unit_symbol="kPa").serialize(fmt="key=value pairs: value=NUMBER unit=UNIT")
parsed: value=375 unit=kPa
